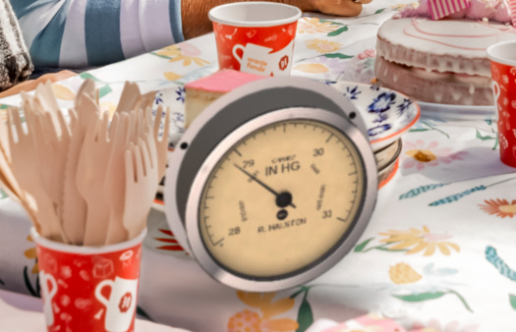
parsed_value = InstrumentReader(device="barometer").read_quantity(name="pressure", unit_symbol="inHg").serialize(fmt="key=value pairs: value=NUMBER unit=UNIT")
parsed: value=28.9 unit=inHg
